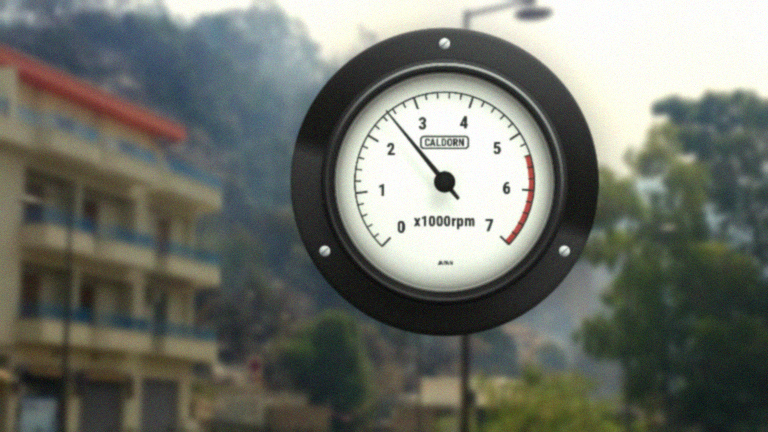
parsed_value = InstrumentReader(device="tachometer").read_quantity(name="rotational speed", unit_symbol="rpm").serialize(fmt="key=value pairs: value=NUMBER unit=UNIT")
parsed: value=2500 unit=rpm
